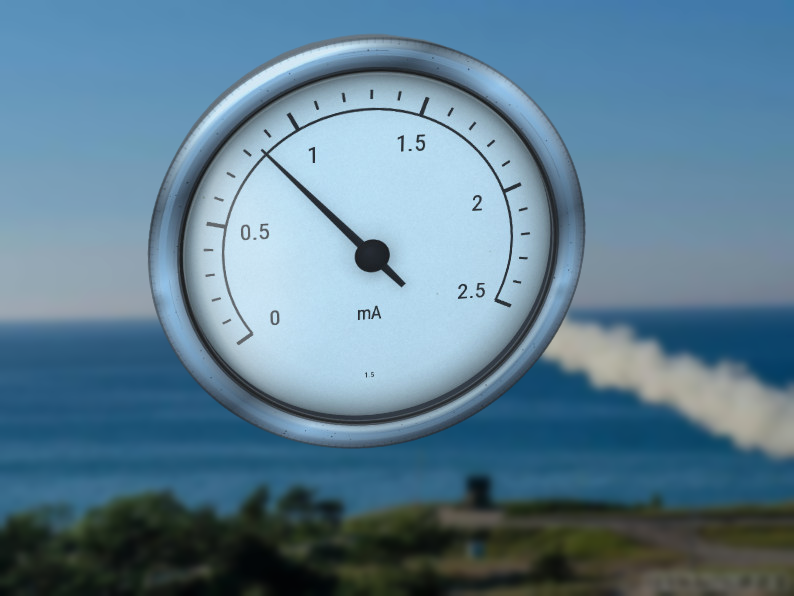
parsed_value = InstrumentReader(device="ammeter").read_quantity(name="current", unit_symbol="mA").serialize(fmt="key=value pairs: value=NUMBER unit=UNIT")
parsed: value=0.85 unit=mA
